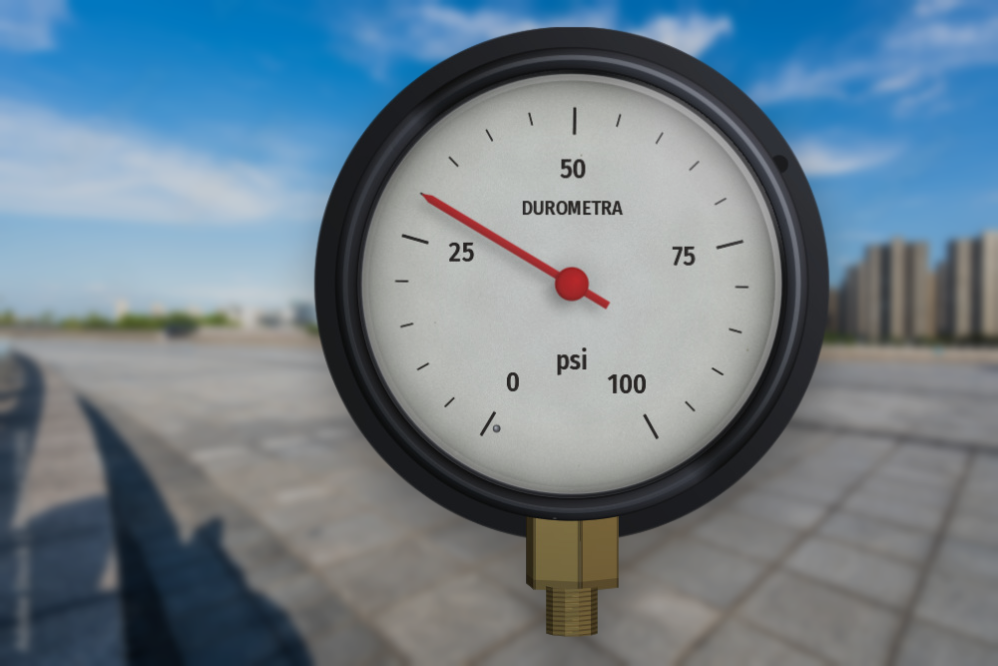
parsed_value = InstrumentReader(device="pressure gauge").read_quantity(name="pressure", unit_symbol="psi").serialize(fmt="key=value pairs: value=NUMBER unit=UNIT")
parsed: value=30 unit=psi
